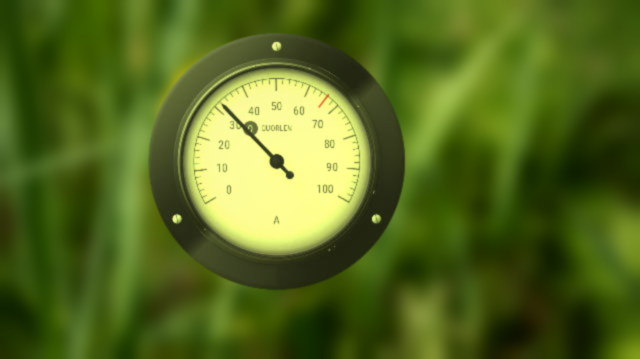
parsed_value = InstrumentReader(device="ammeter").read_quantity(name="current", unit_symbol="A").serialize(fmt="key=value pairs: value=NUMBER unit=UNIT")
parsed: value=32 unit=A
